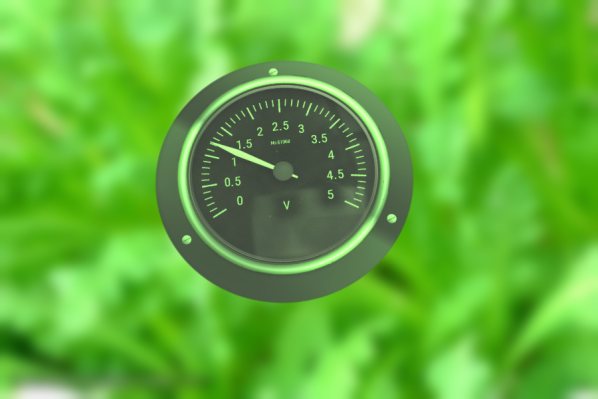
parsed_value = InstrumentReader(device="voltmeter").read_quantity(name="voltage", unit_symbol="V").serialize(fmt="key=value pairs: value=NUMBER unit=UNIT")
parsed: value=1.2 unit=V
